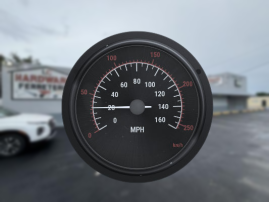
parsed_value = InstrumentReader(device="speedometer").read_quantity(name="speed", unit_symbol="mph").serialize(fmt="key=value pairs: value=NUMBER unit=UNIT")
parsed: value=20 unit=mph
